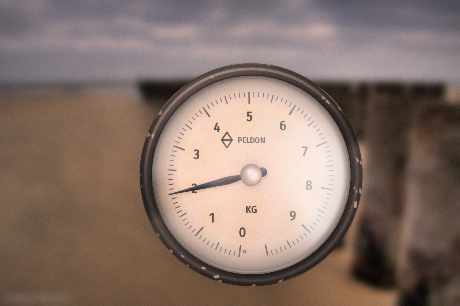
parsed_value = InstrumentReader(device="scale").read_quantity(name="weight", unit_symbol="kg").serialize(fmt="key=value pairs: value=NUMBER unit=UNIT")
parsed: value=2 unit=kg
